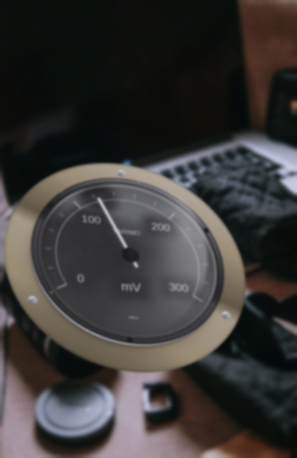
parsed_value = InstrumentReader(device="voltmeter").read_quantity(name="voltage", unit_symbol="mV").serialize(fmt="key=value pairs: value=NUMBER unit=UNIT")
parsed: value=120 unit=mV
